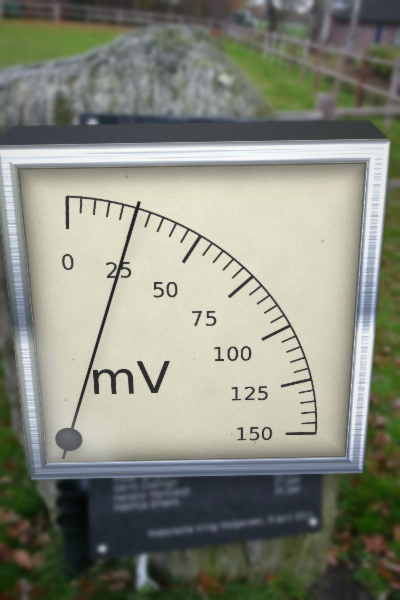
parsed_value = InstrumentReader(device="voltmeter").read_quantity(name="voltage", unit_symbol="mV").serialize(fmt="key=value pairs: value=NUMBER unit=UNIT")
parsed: value=25 unit=mV
